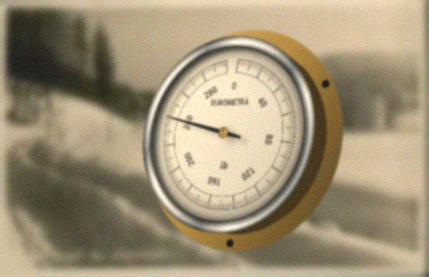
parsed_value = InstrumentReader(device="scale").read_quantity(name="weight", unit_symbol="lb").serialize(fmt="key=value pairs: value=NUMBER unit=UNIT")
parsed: value=240 unit=lb
